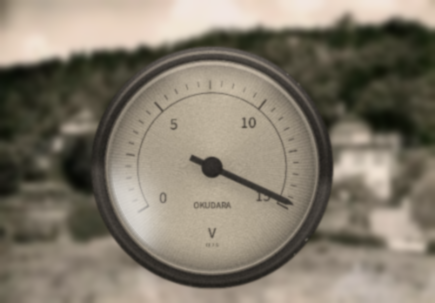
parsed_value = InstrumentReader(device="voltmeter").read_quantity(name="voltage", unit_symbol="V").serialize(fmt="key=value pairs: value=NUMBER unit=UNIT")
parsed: value=14.75 unit=V
